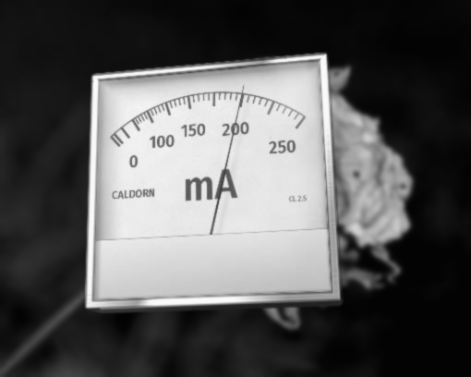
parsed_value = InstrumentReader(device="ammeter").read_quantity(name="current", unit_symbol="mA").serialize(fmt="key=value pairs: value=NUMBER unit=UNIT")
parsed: value=200 unit=mA
